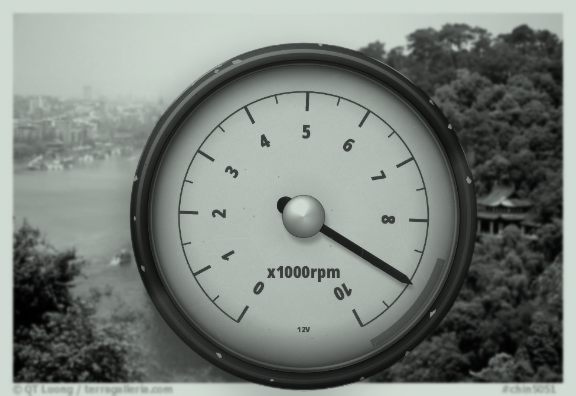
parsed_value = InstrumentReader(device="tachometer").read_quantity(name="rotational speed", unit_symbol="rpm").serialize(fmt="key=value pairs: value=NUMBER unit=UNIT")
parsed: value=9000 unit=rpm
